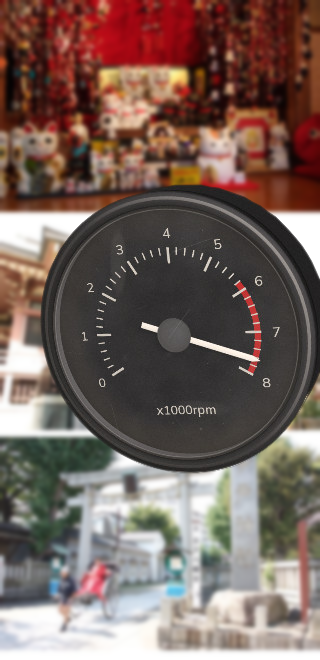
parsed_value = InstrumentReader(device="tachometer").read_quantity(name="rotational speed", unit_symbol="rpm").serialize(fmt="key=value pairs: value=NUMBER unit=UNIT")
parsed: value=7600 unit=rpm
